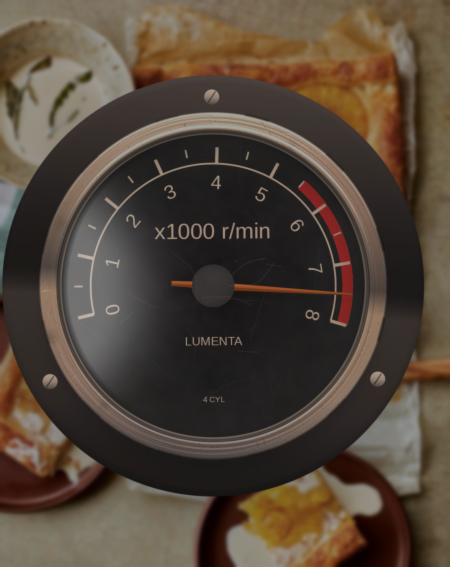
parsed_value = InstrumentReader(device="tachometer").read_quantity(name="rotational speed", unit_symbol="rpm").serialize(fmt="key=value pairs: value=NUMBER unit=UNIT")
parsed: value=7500 unit=rpm
